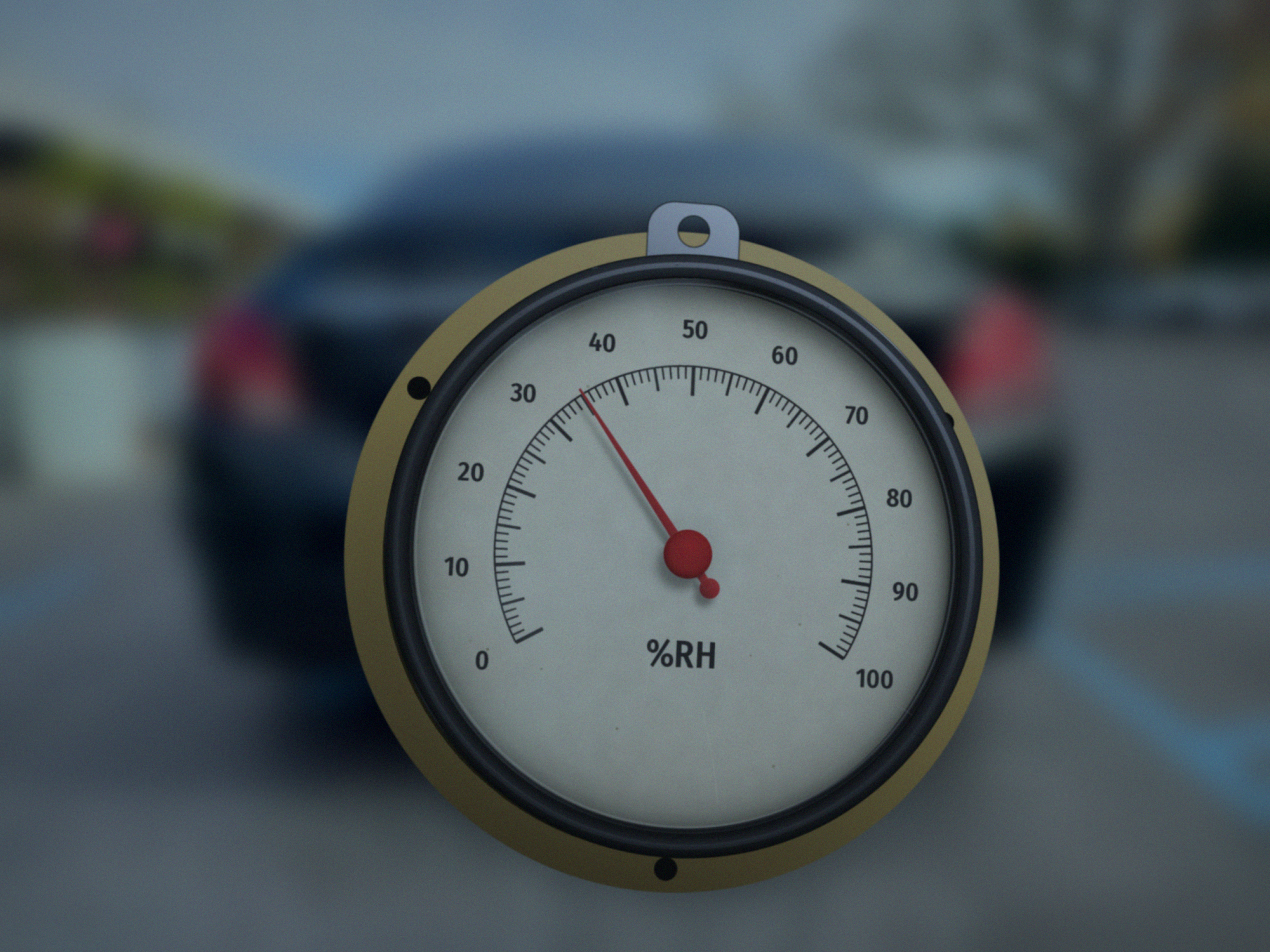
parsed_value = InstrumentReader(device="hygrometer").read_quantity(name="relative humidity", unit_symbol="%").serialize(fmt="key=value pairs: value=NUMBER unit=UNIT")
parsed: value=35 unit=%
